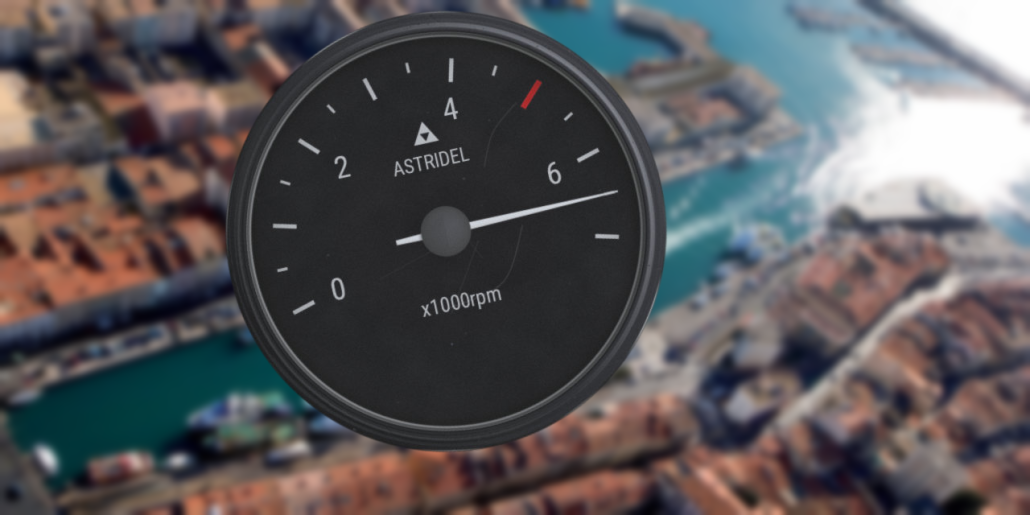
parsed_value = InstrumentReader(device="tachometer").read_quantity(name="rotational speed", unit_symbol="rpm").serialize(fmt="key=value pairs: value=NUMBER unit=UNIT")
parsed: value=6500 unit=rpm
